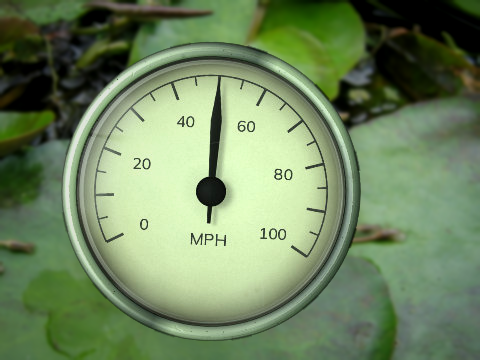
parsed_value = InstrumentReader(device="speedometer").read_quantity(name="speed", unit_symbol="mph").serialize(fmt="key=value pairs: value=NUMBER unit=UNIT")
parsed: value=50 unit=mph
